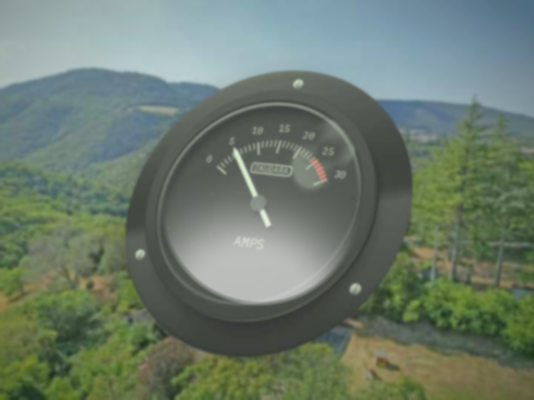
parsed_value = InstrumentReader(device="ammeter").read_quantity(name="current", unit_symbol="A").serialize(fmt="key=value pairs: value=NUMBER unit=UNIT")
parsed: value=5 unit=A
